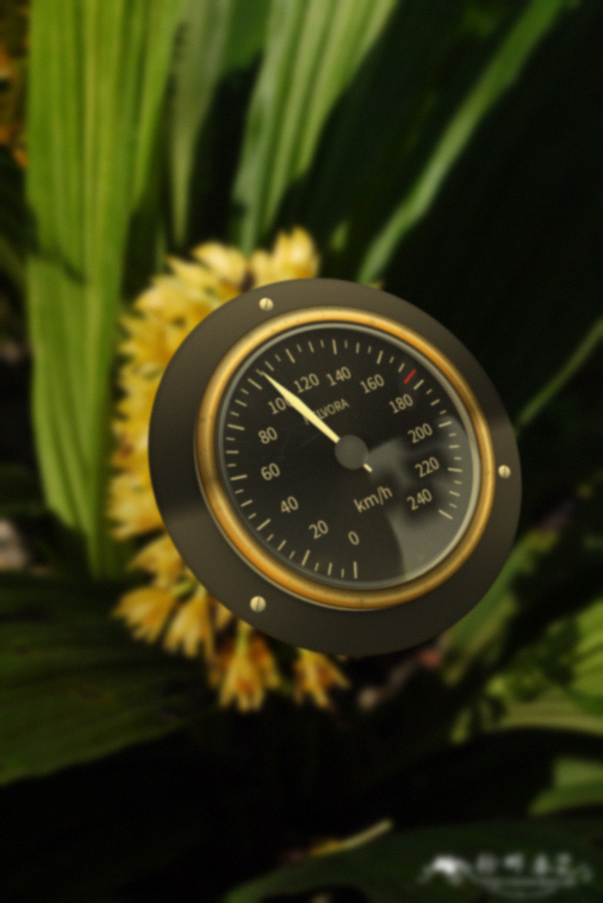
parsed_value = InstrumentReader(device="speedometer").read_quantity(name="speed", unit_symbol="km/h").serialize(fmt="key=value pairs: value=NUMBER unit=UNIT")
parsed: value=105 unit=km/h
